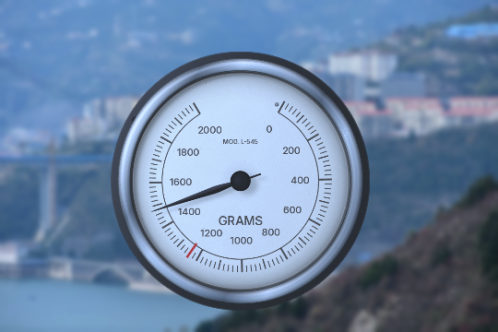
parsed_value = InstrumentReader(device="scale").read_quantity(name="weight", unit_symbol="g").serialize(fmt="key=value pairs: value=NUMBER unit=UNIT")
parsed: value=1480 unit=g
